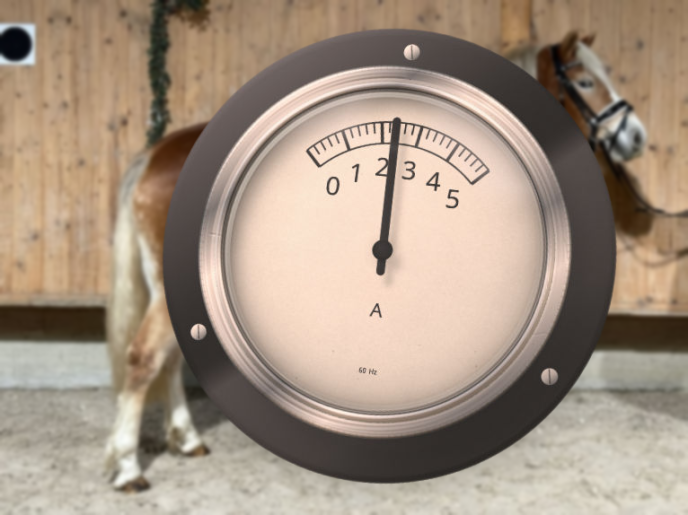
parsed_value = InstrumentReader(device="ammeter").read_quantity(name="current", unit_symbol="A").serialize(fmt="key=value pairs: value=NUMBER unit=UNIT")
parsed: value=2.4 unit=A
